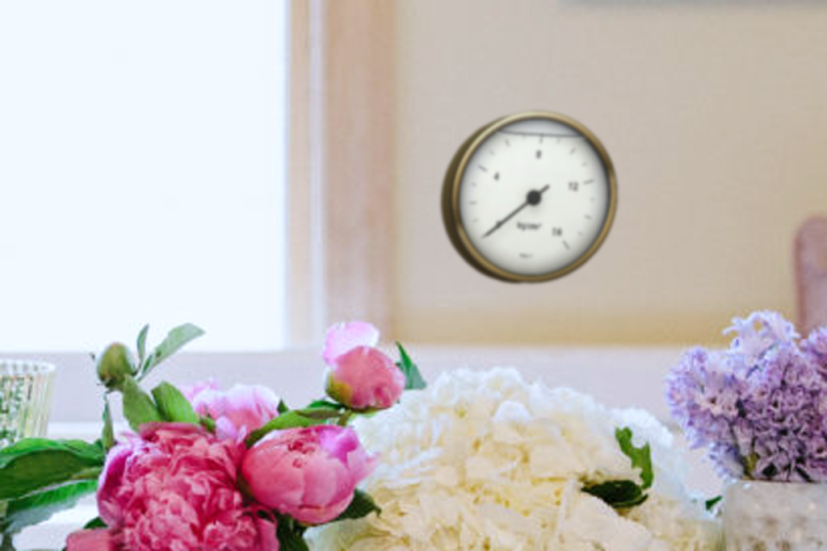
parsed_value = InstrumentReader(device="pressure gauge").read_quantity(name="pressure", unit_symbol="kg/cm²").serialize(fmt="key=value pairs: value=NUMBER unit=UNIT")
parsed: value=0 unit=kg/cm²
